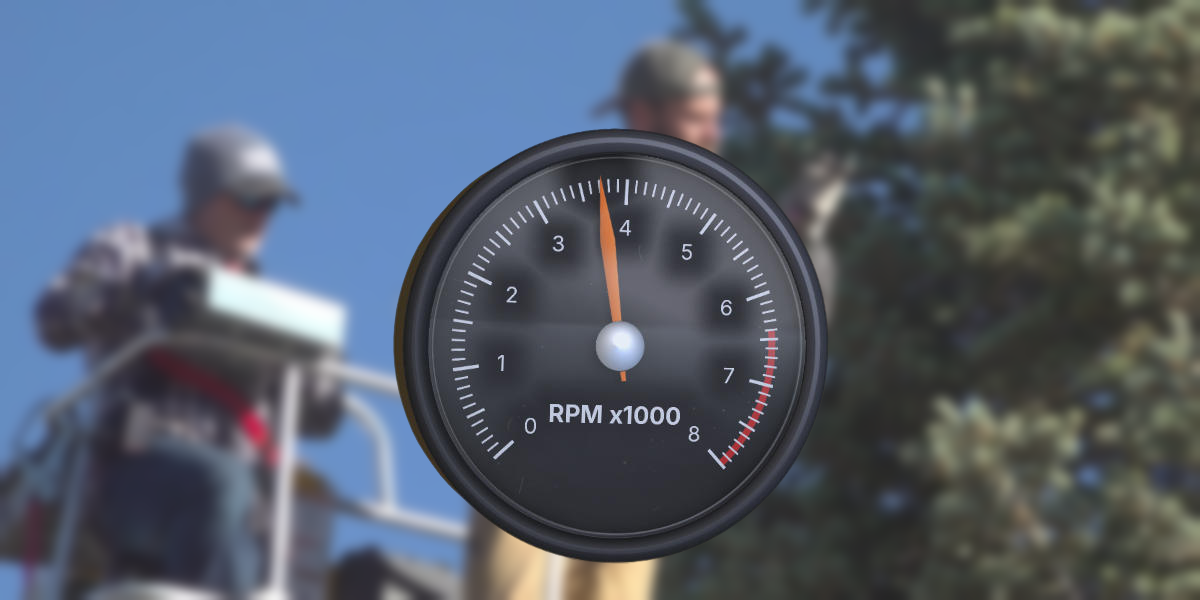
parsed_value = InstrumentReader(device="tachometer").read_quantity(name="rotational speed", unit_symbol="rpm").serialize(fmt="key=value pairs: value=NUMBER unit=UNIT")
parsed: value=3700 unit=rpm
